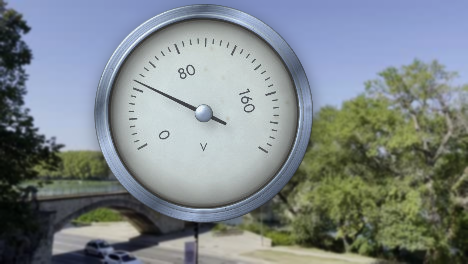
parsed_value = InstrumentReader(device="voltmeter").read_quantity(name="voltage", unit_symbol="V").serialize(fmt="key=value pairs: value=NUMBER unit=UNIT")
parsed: value=45 unit=V
